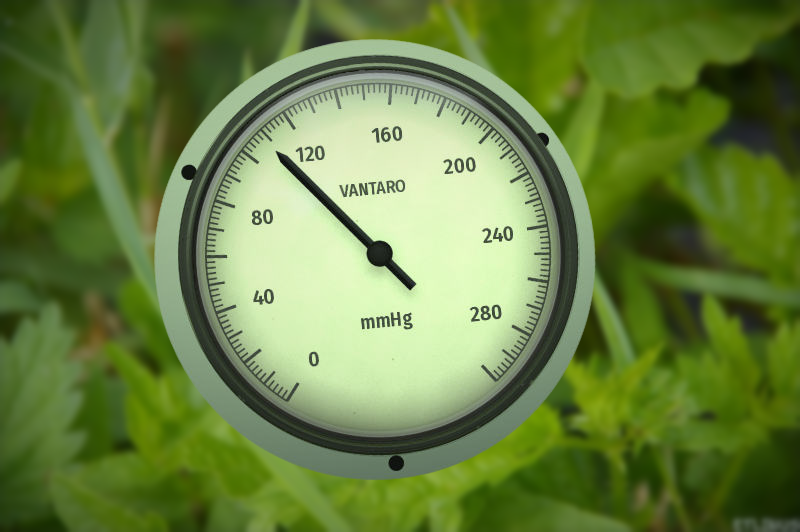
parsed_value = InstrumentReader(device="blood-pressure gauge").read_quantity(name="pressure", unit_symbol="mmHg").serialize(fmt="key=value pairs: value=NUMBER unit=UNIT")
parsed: value=108 unit=mmHg
